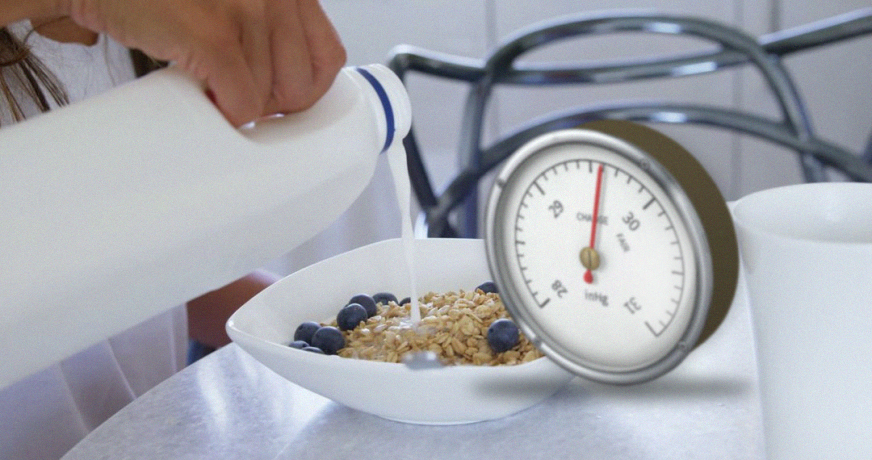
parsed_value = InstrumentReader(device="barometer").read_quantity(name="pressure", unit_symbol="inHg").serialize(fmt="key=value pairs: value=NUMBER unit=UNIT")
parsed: value=29.6 unit=inHg
